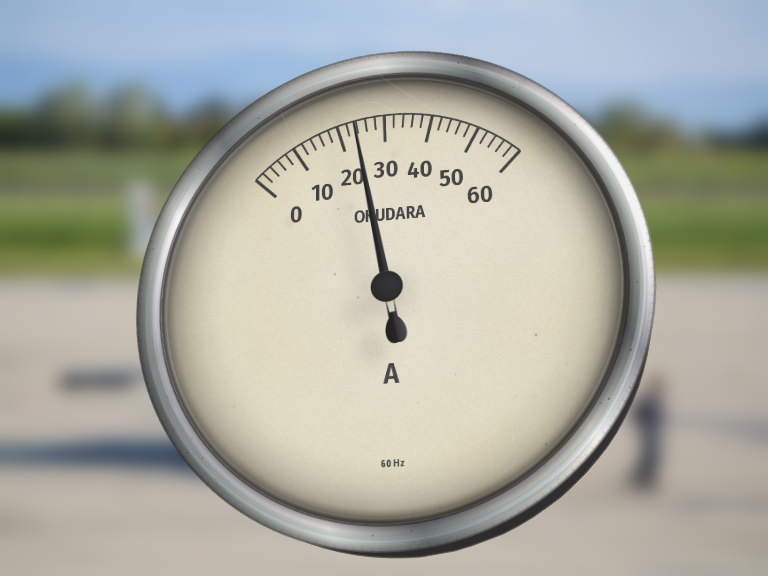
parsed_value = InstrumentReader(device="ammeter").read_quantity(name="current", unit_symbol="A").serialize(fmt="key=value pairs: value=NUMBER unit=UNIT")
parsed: value=24 unit=A
